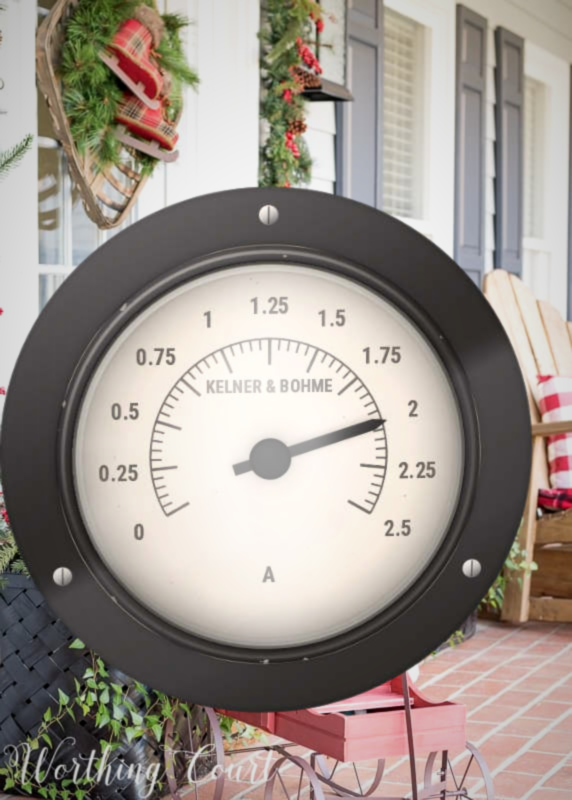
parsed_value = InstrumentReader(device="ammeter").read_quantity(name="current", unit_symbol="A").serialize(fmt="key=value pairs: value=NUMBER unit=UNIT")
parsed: value=2 unit=A
